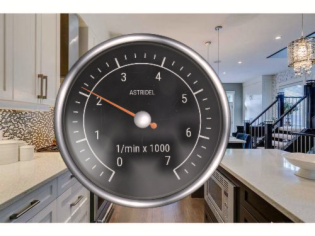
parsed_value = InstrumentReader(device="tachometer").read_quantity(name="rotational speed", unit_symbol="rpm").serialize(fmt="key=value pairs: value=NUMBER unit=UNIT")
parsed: value=2100 unit=rpm
